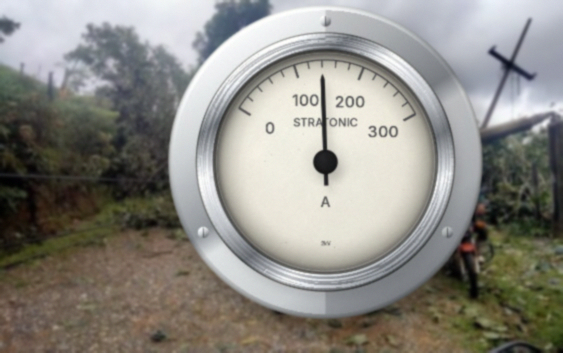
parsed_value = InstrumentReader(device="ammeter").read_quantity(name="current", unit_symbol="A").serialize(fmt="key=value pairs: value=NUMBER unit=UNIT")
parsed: value=140 unit=A
